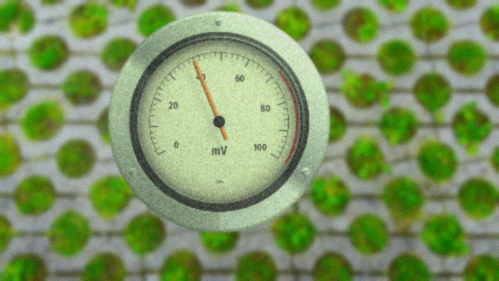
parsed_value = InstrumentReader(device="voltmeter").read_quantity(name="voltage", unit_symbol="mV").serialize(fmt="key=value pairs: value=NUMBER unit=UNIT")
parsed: value=40 unit=mV
